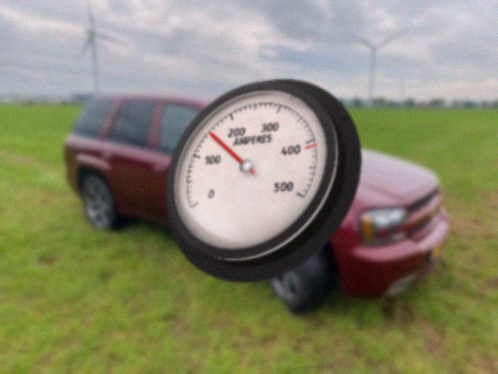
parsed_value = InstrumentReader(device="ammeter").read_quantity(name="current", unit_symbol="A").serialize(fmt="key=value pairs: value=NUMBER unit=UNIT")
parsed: value=150 unit=A
